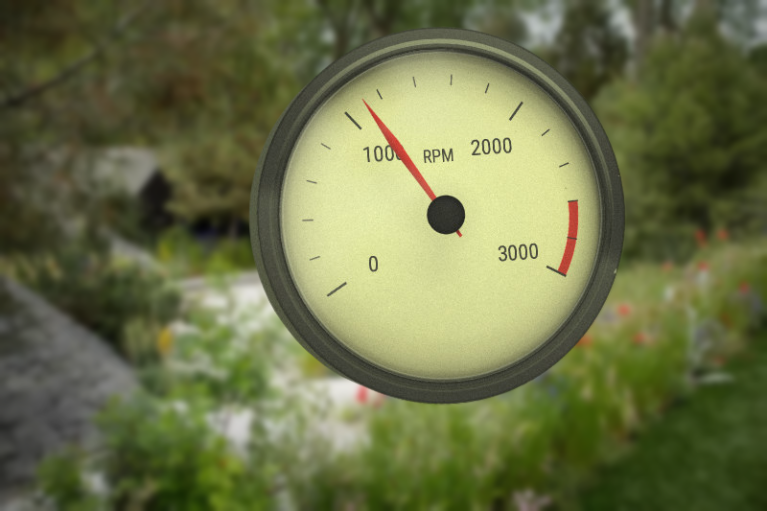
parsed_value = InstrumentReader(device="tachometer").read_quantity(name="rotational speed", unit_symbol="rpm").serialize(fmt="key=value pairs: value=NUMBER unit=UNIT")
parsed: value=1100 unit=rpm
